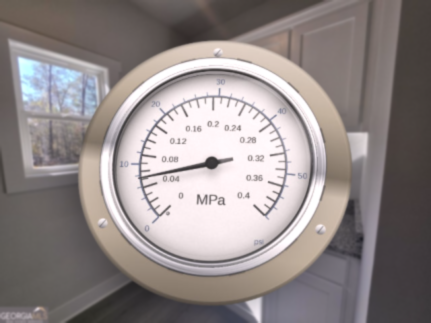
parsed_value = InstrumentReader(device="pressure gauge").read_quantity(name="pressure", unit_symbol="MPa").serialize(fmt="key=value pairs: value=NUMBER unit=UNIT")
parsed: value=0.05 unit=MPa
